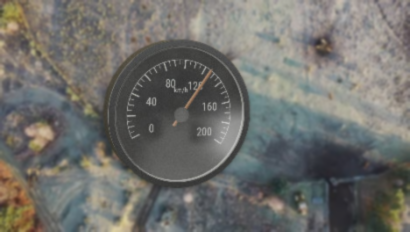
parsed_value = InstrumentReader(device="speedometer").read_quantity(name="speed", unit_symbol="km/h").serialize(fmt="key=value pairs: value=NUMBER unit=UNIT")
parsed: value=125 unit=km/h
